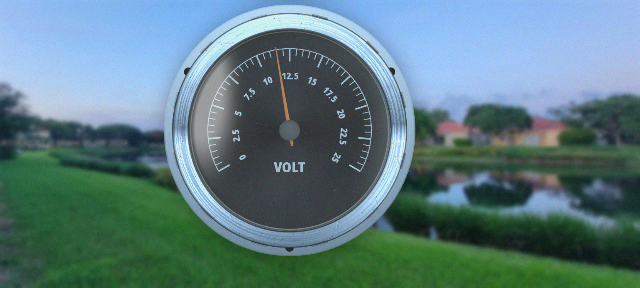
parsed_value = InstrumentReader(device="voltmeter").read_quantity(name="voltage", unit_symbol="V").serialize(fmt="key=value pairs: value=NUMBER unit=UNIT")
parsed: value=11.5 unit=V
